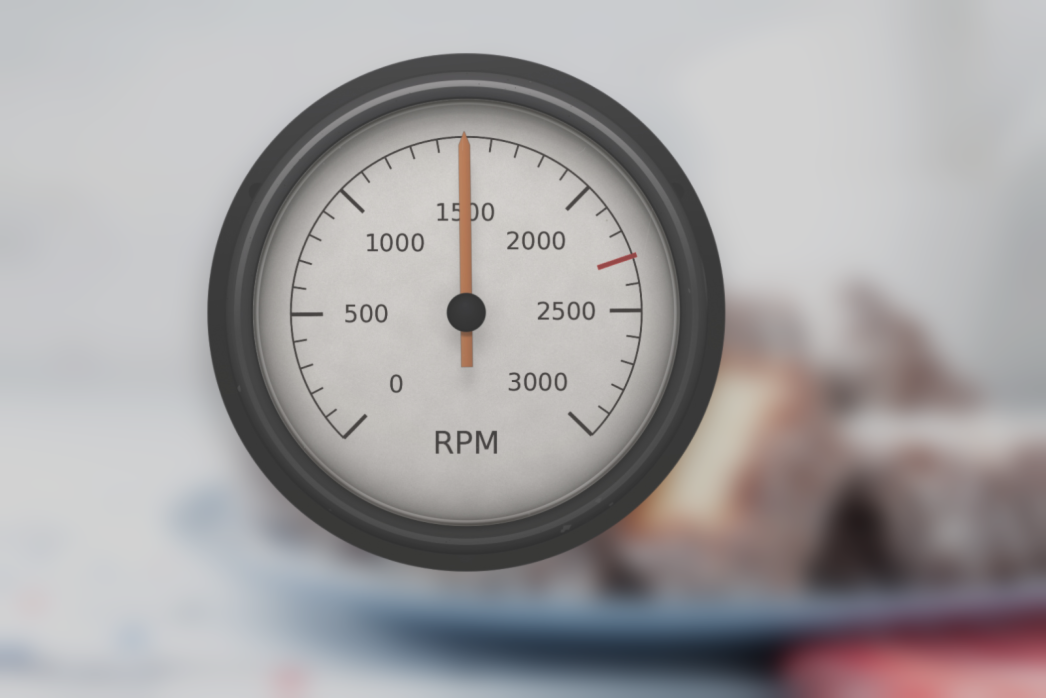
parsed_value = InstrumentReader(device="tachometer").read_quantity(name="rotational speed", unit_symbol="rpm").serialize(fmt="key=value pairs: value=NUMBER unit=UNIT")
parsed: value=1500 unit=rpm
